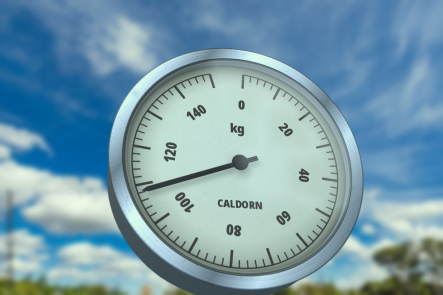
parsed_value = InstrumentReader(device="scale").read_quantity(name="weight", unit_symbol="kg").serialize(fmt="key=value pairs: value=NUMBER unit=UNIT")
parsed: value=108 unit=kg
